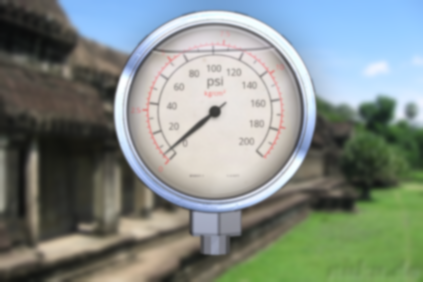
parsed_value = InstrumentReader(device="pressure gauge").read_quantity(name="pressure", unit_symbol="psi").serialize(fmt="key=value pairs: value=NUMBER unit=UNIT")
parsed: value=5 unit=psi
